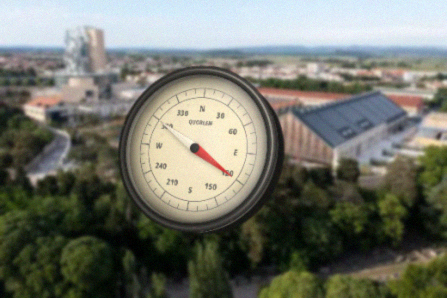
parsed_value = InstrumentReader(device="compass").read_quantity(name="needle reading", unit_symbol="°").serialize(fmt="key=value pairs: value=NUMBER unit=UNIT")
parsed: value=120 unit=°
